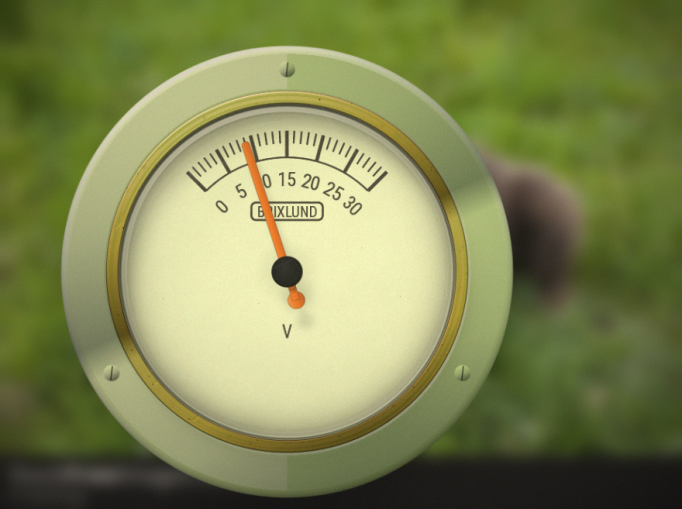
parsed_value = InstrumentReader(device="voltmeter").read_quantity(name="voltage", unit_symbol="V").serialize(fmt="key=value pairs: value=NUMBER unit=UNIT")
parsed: value=9 unit=V
